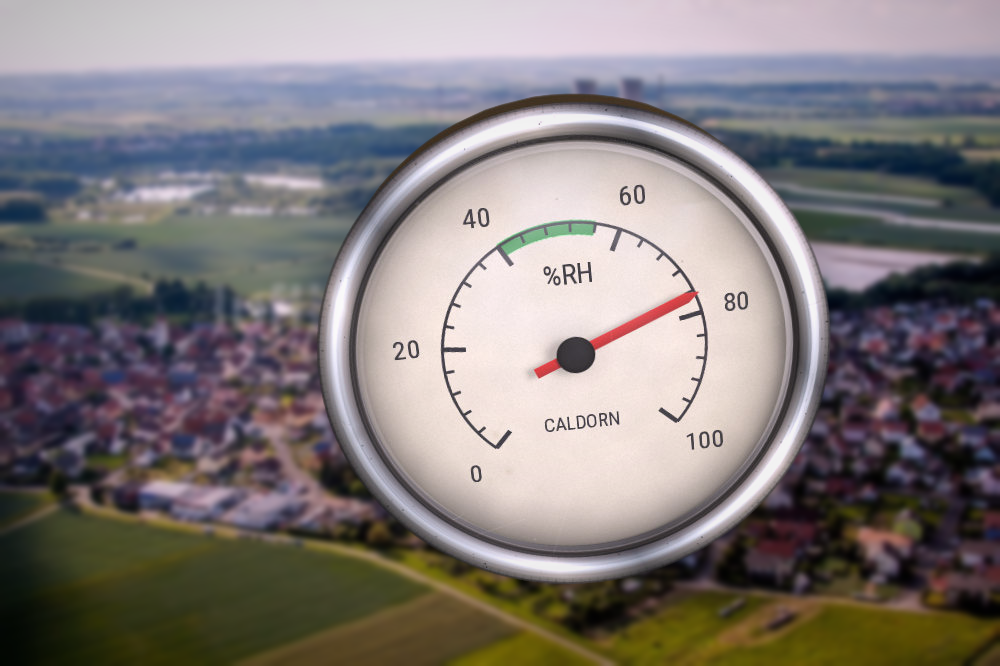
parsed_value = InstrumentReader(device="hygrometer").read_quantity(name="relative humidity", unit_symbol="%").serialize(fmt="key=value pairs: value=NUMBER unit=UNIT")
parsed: value=76 unit=%
